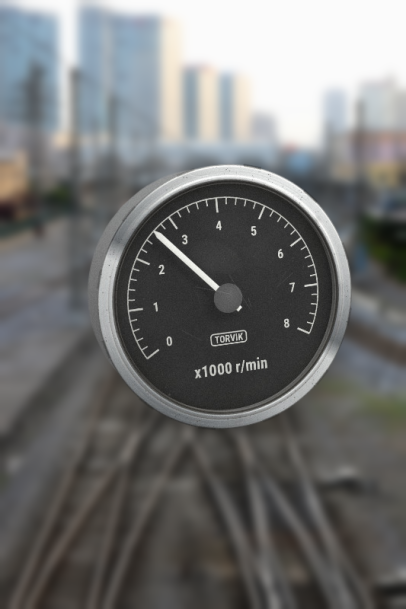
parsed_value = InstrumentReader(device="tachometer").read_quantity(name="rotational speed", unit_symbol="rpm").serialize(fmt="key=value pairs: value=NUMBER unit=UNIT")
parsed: value=2600 unit=rpm
